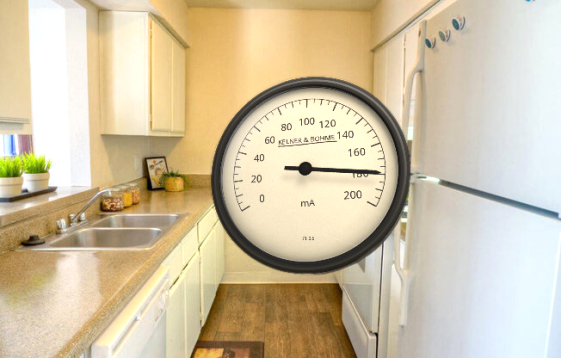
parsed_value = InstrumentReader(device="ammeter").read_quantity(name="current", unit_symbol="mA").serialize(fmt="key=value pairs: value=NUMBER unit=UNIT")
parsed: value=180 unit=mA
